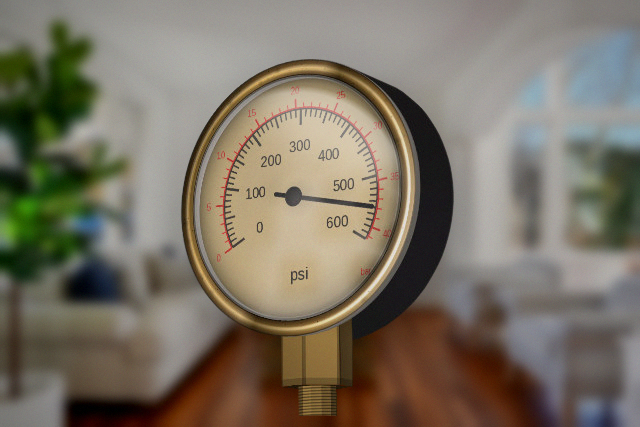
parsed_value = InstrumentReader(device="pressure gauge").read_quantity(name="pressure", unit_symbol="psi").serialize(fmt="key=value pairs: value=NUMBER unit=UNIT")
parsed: value=550 unit=psi
